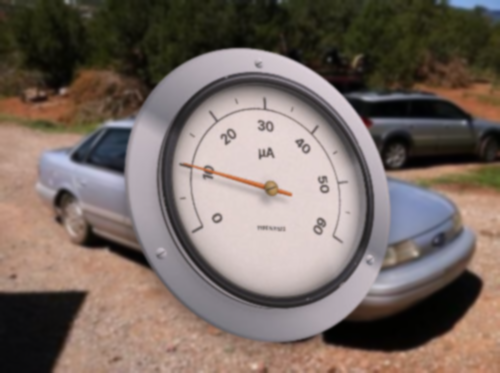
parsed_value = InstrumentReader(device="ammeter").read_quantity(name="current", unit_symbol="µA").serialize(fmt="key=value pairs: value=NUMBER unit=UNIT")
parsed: value=10 unit=µA
